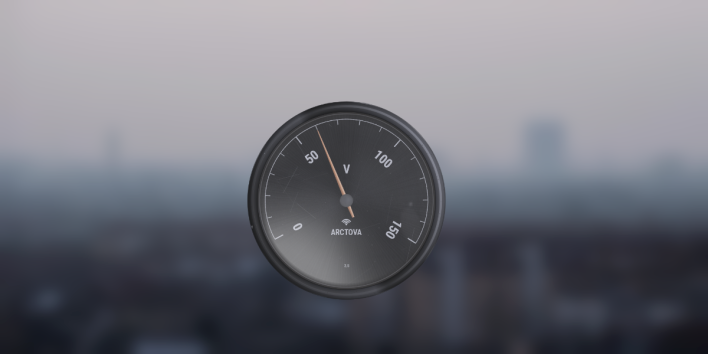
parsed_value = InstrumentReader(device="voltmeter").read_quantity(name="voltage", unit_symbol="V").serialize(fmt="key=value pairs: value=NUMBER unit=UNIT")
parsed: value=60 unit=V
